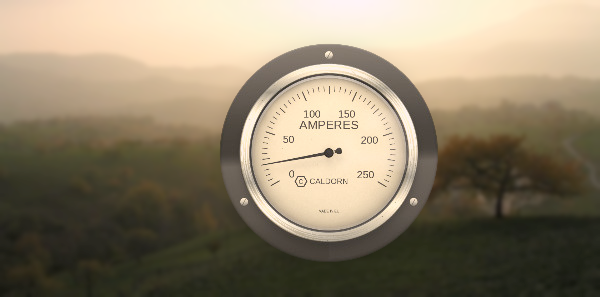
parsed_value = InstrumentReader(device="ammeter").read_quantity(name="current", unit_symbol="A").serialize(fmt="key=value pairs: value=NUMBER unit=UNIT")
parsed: value=20 unit=A
